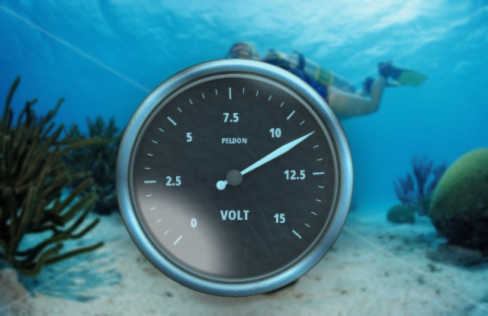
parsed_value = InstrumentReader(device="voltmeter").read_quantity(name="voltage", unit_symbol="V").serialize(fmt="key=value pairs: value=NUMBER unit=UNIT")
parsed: value=11 unit=V
